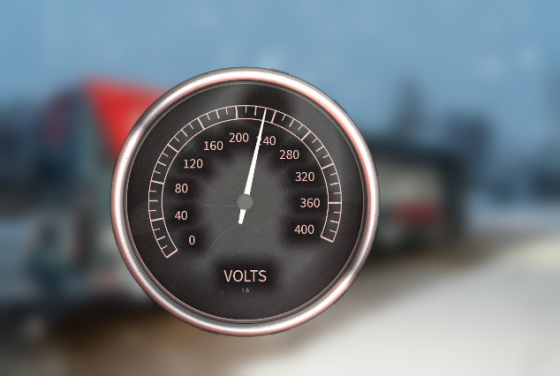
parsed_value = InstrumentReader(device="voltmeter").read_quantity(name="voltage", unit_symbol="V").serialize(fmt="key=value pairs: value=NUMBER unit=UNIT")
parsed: value=230 unit=V
